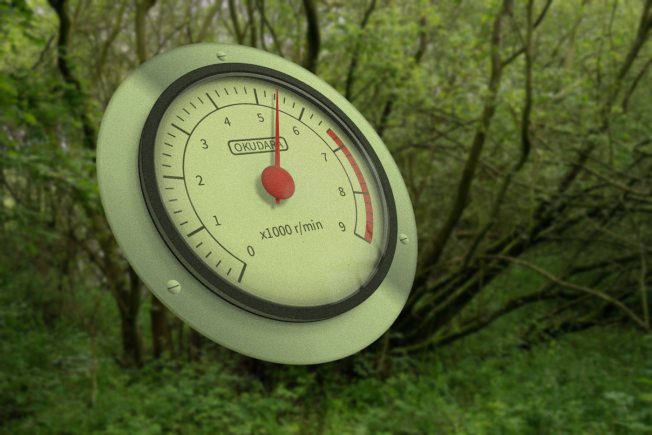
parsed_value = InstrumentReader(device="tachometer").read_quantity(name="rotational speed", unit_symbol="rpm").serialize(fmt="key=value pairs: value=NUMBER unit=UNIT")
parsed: value=5400 unit=rpm
